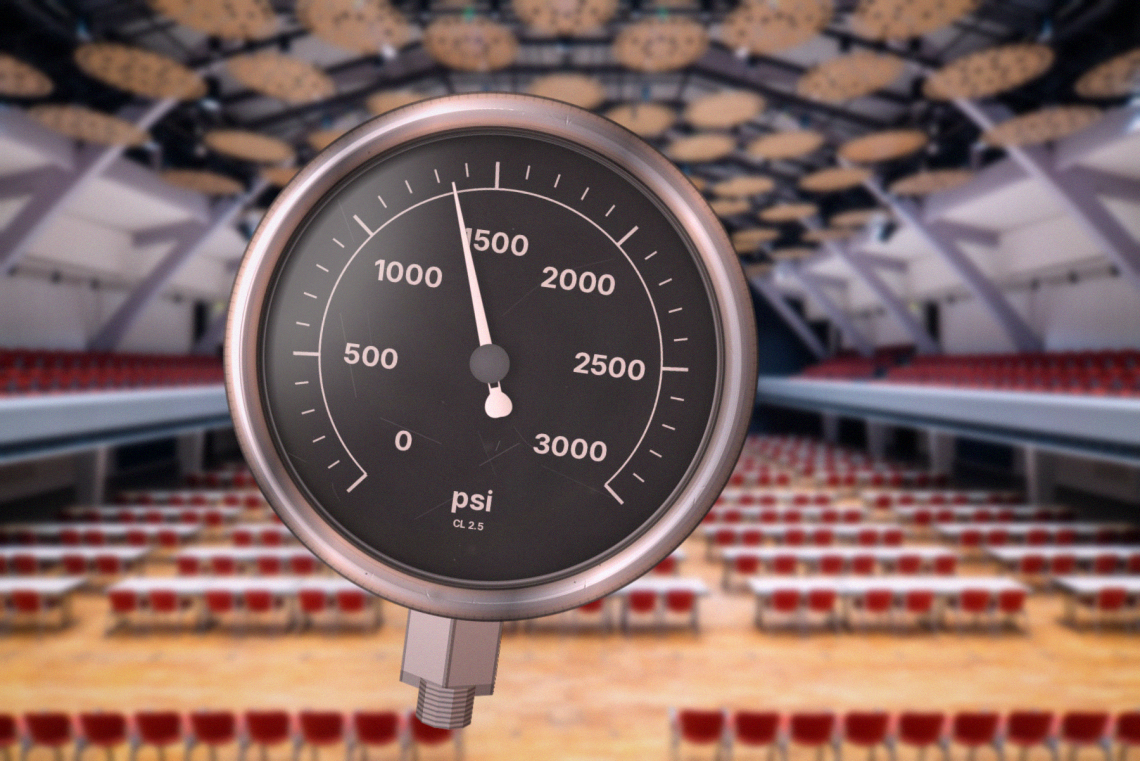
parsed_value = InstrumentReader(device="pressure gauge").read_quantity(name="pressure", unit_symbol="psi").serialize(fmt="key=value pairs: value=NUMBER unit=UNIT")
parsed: value=1350 unit=psi
